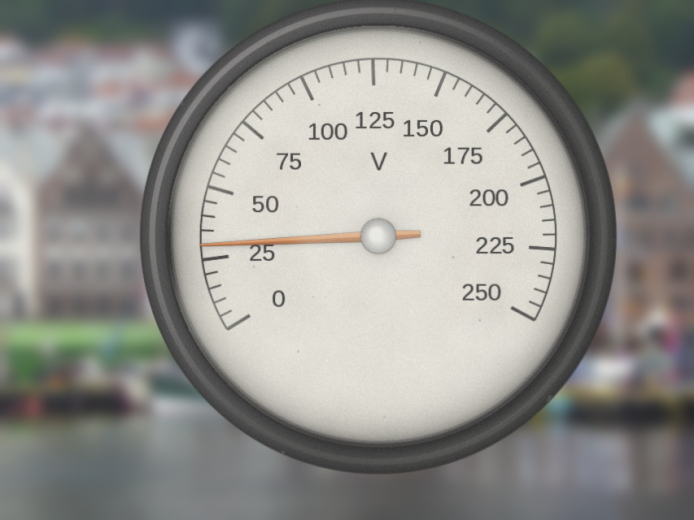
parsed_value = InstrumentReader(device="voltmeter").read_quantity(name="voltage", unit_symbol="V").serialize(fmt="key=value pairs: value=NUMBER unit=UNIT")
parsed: value=30 unit=V
